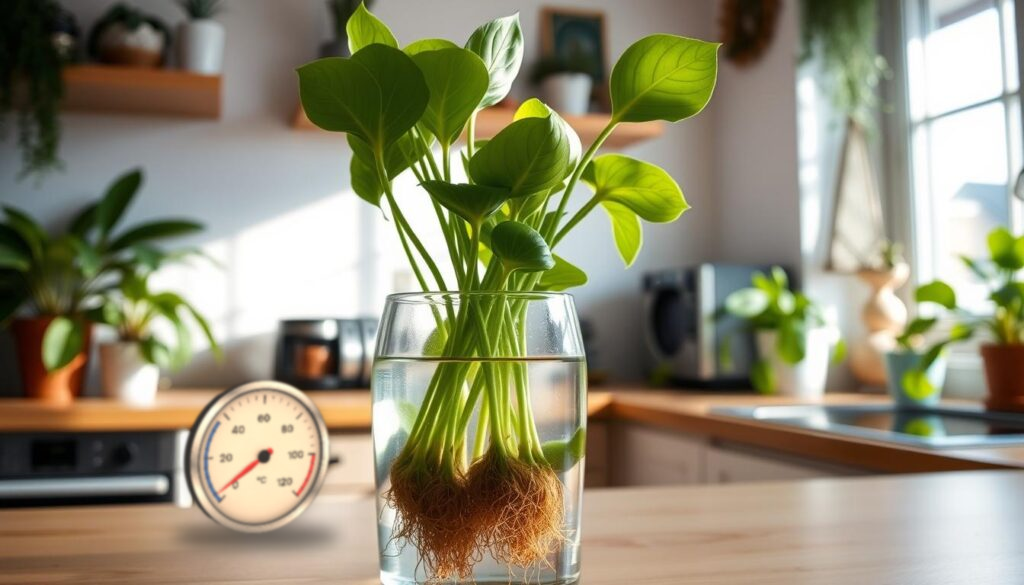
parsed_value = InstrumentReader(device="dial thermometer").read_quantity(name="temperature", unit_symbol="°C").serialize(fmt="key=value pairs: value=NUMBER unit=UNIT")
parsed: value=4 unit=°C
